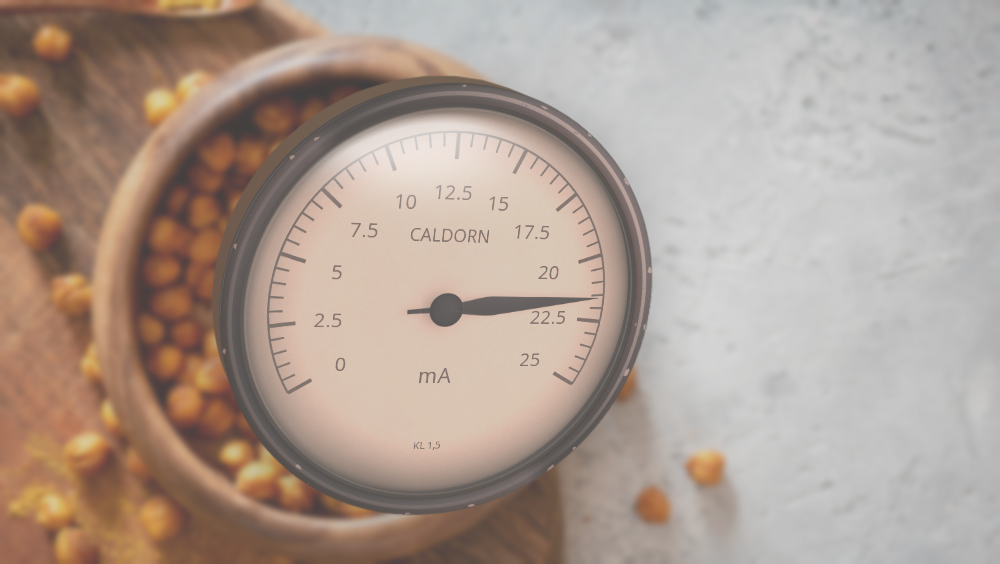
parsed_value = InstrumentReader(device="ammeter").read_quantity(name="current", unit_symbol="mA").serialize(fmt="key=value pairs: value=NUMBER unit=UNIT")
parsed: value=21.5 unit=mA
